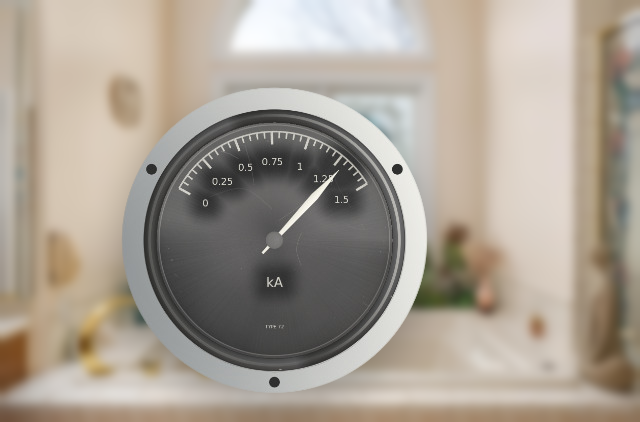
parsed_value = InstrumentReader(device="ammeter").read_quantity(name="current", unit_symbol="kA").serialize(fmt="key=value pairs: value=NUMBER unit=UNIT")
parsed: value=1.3 unit=kA
